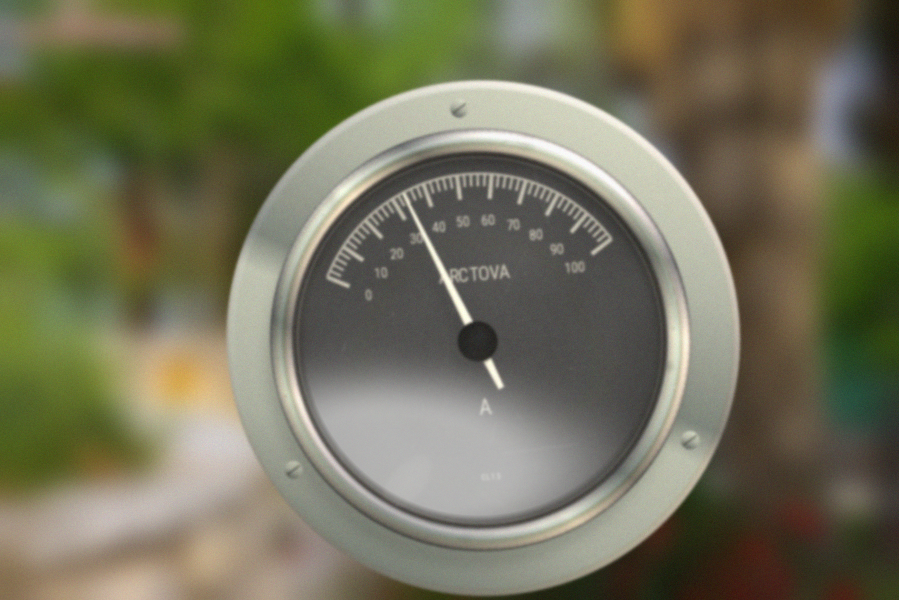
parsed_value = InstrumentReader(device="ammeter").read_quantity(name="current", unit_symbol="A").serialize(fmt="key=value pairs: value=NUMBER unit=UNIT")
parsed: value=34 unit=A
